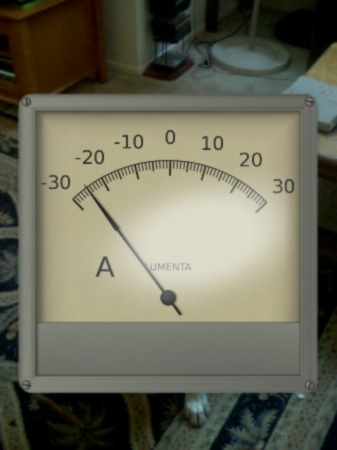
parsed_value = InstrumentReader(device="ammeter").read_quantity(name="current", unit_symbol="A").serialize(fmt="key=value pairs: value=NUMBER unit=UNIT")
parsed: value=-25 unit=A
